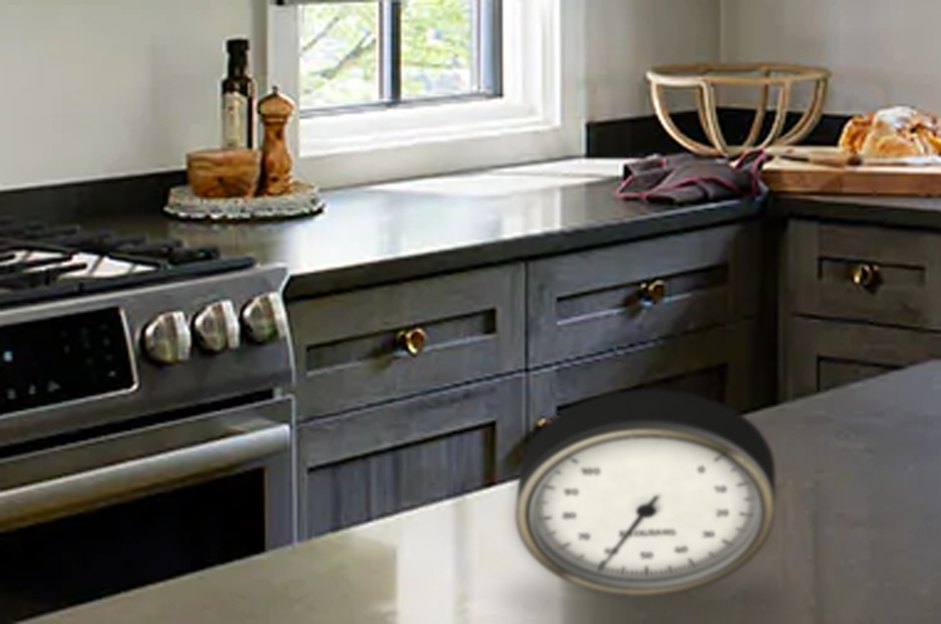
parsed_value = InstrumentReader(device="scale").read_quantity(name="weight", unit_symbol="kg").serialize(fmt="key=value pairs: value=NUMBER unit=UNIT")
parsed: value=60 unit=kg
